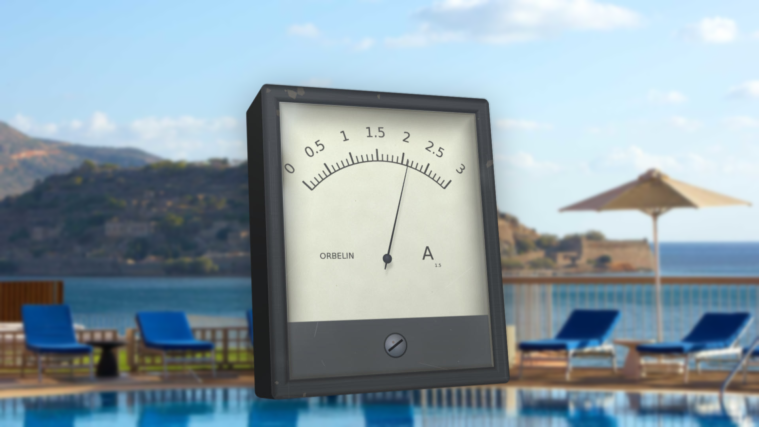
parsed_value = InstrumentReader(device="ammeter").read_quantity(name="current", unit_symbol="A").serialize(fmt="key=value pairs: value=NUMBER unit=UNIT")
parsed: value=2.1 unit=A
